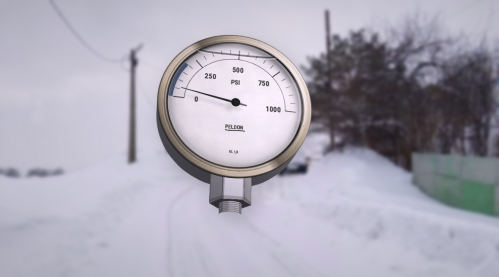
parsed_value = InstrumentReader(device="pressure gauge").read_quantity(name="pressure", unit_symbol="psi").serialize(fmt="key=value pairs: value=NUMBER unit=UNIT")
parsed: value=50 unit=psi
